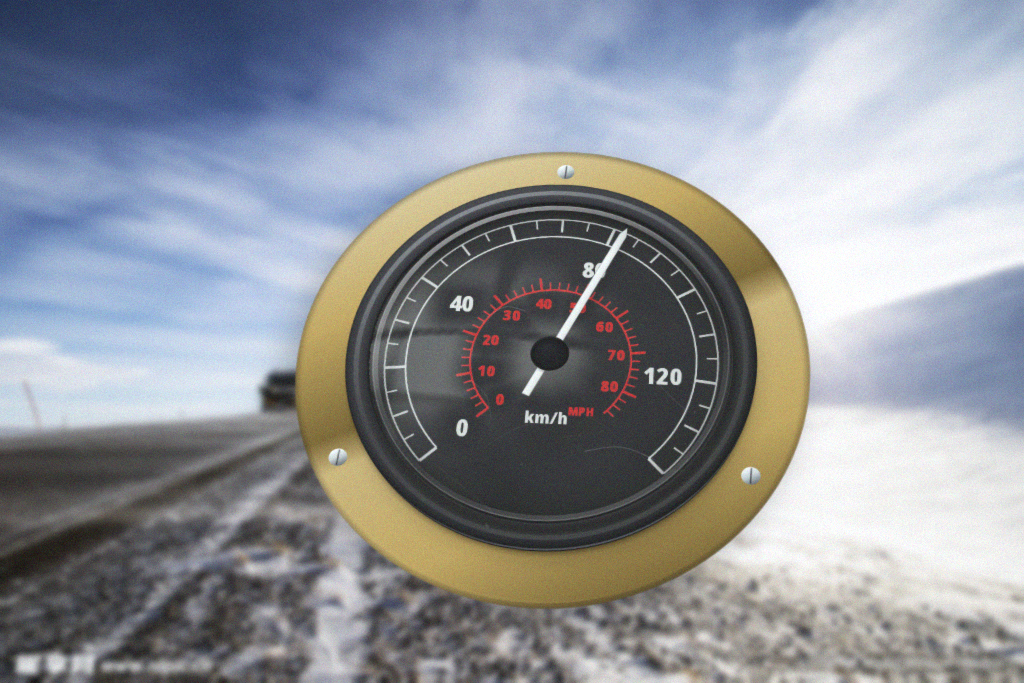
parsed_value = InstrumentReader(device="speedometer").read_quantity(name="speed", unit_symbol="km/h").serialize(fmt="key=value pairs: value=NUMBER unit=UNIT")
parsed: value=82.5 unit=km/h
